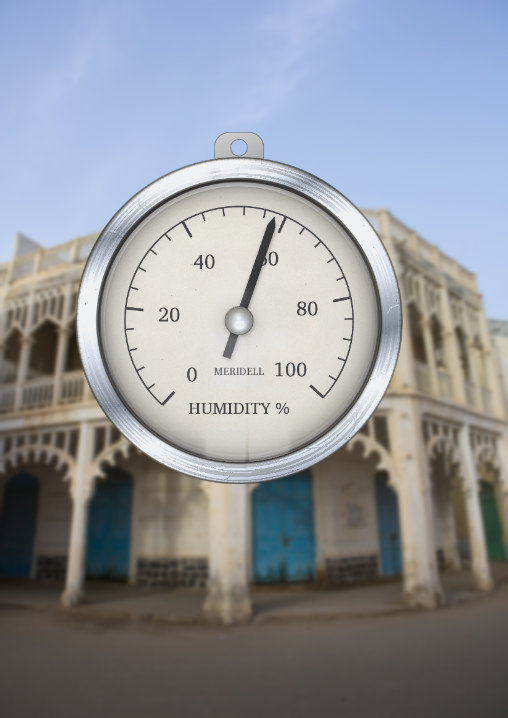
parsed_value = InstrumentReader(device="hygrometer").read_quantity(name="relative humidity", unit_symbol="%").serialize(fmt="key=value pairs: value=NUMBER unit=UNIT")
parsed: value=58 unit=%
